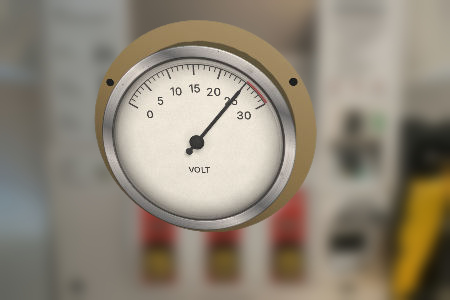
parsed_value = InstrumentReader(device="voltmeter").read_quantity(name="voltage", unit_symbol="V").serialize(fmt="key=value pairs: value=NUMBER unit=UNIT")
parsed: value=25 unit=V
